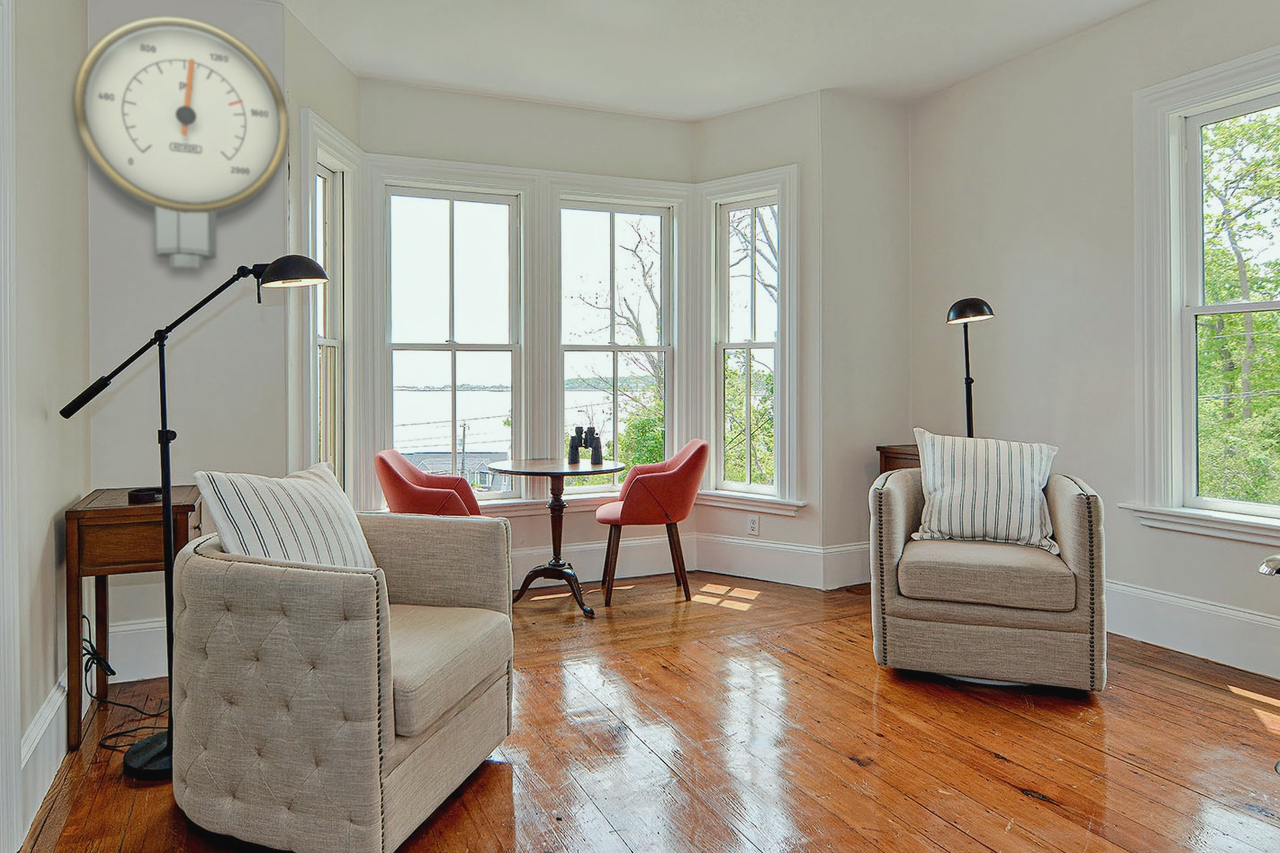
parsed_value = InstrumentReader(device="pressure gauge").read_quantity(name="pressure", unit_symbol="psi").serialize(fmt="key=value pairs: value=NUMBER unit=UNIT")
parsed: value=1050 unit=psi
